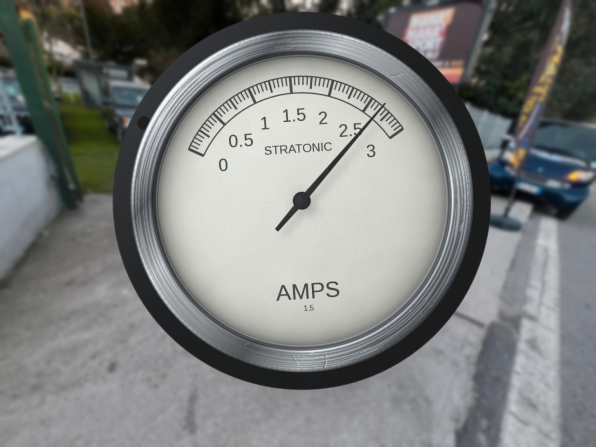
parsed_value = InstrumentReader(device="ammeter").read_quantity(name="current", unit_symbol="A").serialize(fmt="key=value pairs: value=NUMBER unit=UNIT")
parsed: value=2.65 unit=A
